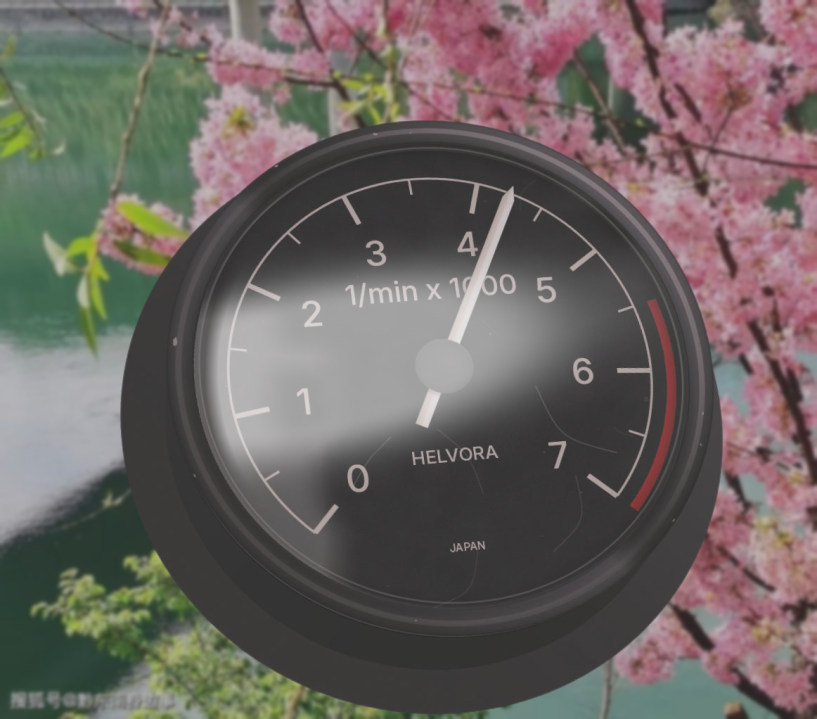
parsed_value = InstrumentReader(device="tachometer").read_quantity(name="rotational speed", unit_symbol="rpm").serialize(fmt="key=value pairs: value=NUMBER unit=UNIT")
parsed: value=4250 unit=rpm
